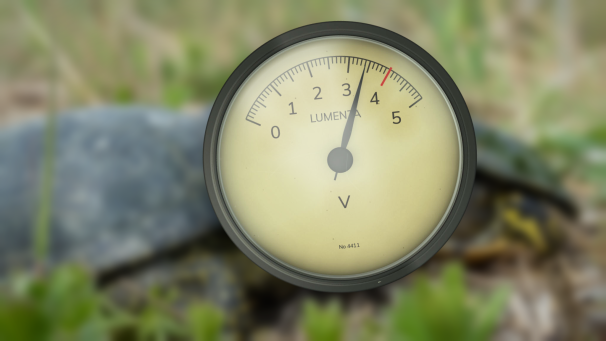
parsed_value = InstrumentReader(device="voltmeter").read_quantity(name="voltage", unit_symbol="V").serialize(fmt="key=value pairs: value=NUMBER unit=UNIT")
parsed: value=3.4 unit=V
